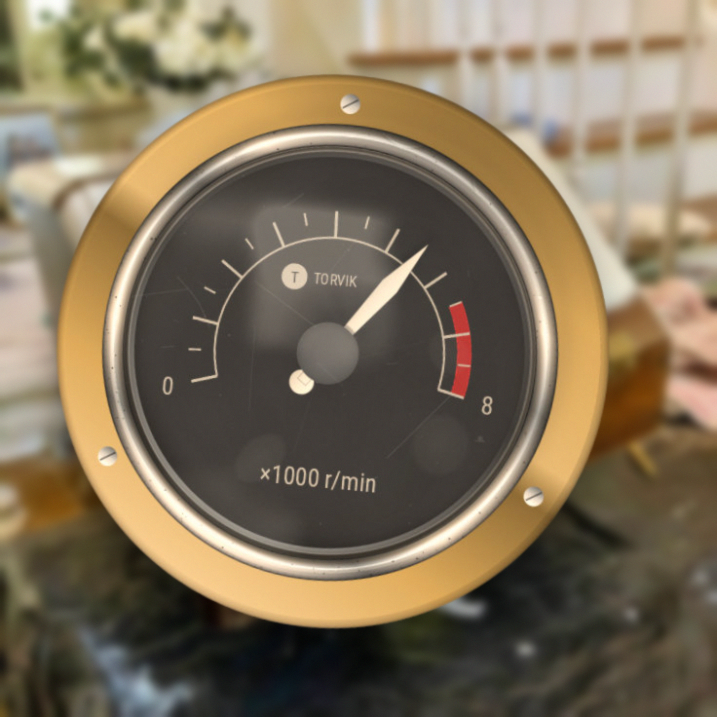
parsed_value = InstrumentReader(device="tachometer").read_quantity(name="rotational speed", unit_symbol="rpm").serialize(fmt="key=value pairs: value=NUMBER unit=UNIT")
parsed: value=5500 unit=rpm
